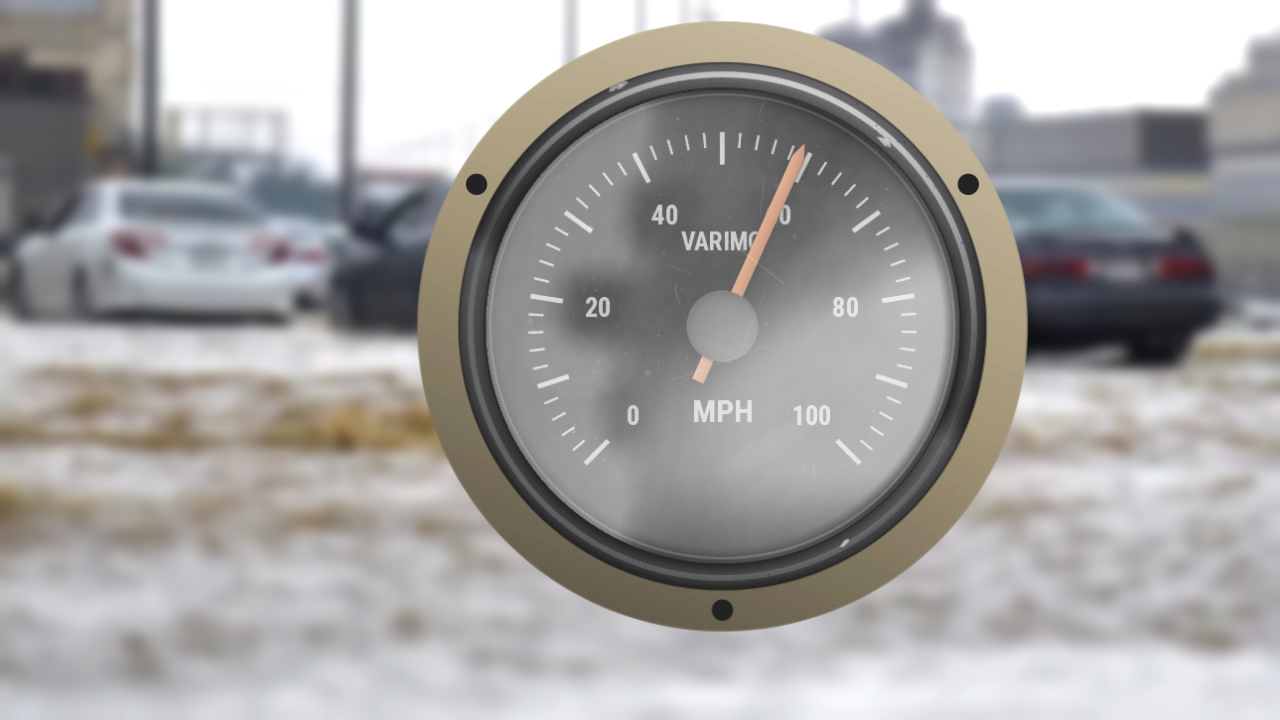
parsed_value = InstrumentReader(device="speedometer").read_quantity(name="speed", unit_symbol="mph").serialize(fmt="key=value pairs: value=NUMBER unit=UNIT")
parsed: value=59 unit=mph
